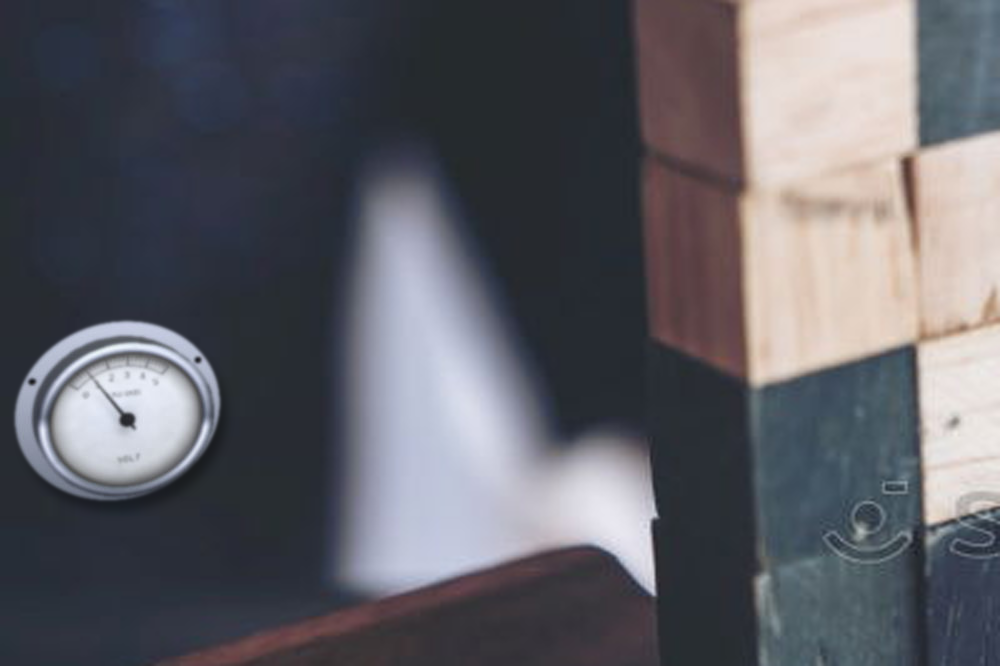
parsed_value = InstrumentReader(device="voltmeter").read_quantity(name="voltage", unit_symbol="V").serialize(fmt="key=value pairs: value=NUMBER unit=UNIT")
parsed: value=1 unit=V
